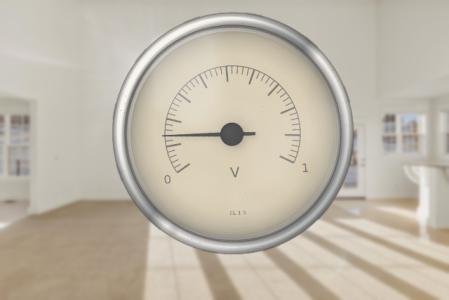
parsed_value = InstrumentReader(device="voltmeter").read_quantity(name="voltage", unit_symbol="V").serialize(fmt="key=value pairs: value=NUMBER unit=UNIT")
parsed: value=0.14 unit=V
